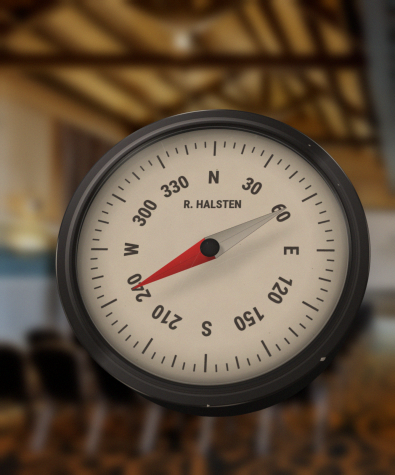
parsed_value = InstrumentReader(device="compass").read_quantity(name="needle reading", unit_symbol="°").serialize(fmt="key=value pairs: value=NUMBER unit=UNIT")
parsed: value=240 unit=°
